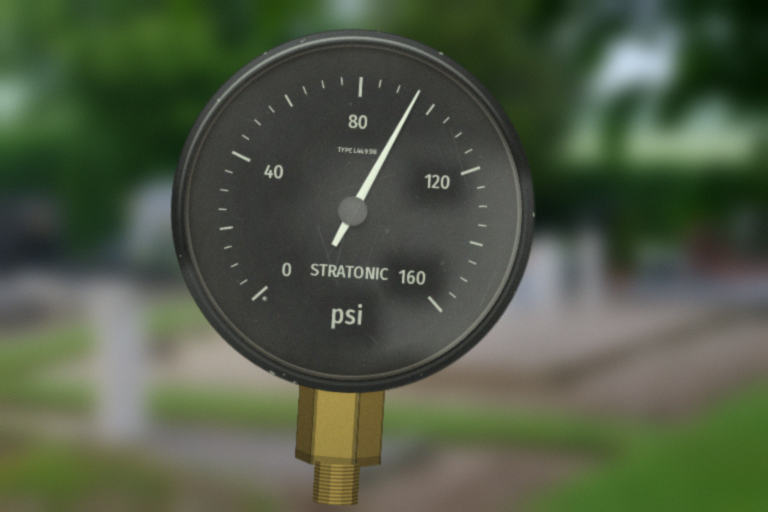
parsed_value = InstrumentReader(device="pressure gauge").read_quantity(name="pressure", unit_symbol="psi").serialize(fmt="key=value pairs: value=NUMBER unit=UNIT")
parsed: value=95 unit=psi
